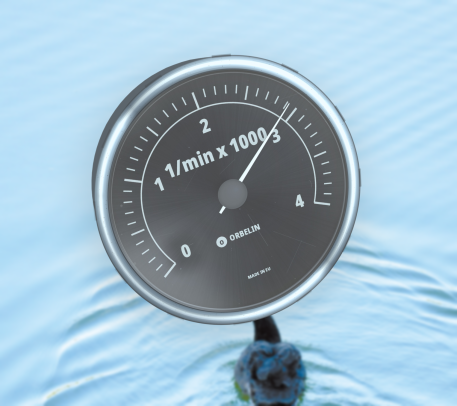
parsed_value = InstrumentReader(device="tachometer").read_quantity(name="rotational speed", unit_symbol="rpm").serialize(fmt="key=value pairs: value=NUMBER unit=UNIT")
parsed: value=2900 unit=rpm
